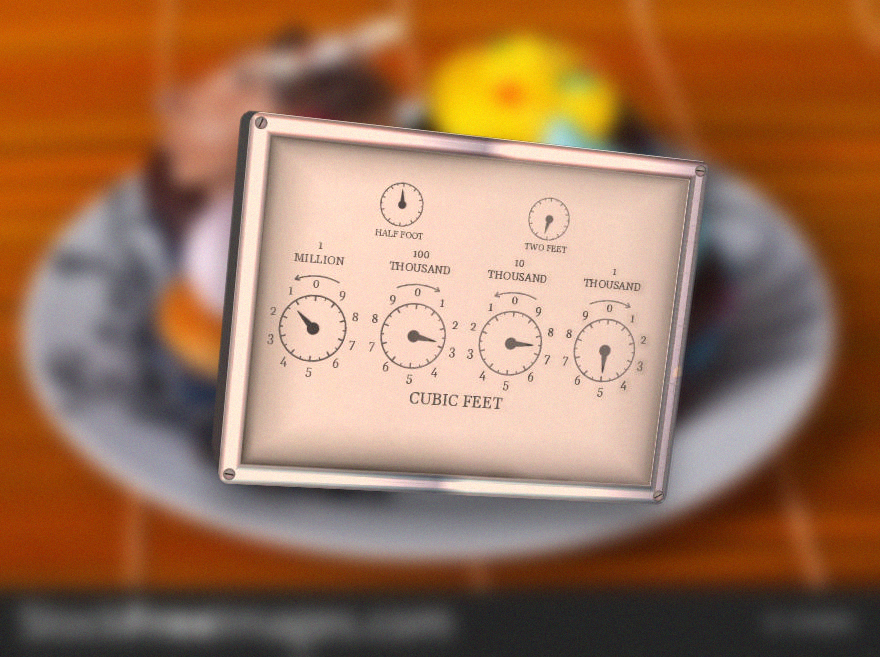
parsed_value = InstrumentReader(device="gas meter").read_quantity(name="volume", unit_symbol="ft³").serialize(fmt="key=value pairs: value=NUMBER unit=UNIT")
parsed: value=127500 unit=ft³
